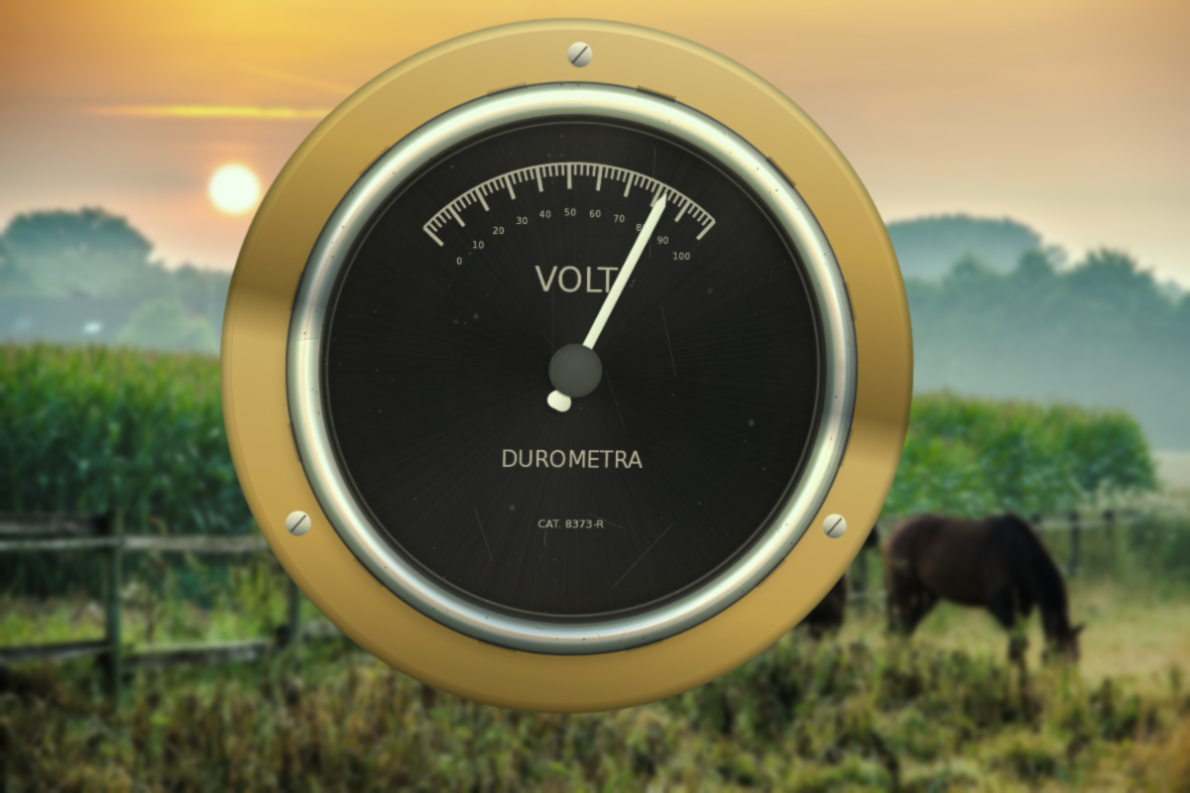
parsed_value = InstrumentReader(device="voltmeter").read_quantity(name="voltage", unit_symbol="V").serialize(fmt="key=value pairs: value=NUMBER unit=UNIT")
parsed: value=82 unit=V
